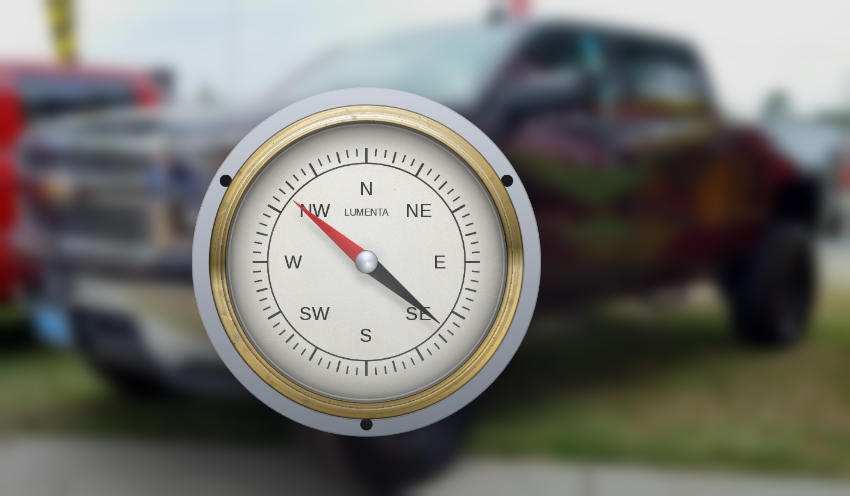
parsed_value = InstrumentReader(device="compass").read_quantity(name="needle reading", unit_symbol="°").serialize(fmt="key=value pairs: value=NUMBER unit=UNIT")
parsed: value=310 unit=°
